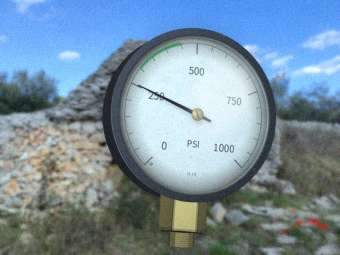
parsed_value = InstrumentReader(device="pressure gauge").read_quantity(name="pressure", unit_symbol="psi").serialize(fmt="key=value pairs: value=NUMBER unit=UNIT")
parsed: value=250 unit=psi
